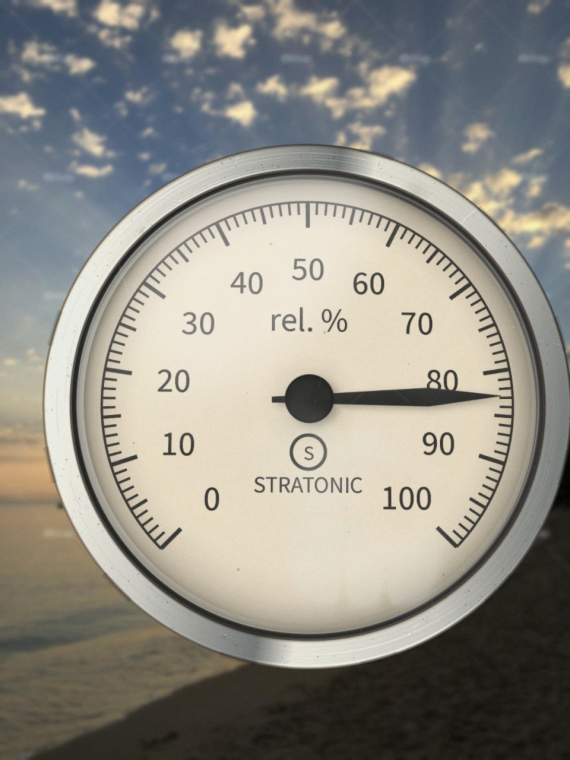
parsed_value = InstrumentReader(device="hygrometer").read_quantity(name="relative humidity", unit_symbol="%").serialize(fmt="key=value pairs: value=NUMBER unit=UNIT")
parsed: value=83 unit=%
